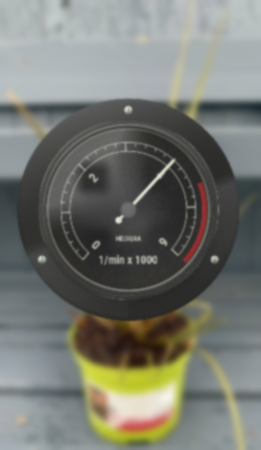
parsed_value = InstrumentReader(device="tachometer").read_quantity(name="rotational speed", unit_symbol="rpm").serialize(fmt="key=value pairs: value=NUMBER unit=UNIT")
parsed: value=4000 unit=rpm
